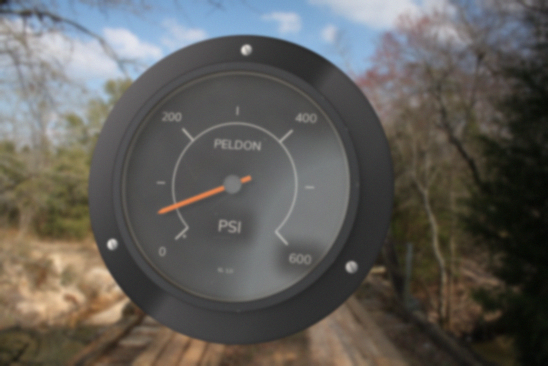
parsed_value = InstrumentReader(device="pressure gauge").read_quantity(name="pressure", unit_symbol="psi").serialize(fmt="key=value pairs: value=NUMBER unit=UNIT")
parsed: value=50 unit=psi
